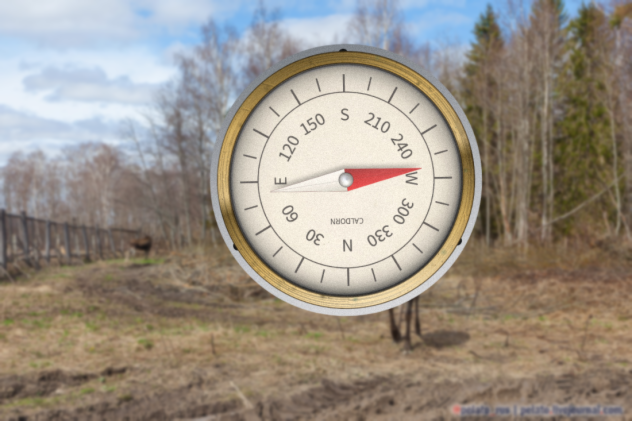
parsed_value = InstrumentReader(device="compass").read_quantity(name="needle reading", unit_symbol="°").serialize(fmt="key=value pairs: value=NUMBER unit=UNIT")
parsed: value=262.5 unit=°
